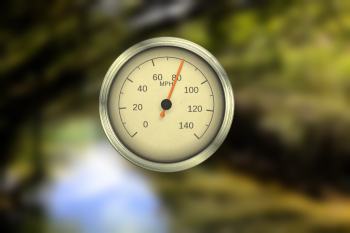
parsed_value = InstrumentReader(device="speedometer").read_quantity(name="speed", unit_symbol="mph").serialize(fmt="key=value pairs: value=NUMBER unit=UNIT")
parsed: value=80 unit=mph
